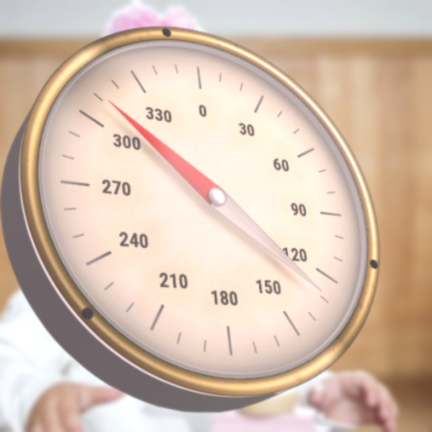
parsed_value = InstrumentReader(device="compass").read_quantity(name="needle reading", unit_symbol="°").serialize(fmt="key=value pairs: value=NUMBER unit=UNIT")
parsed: value=310 unit=°
